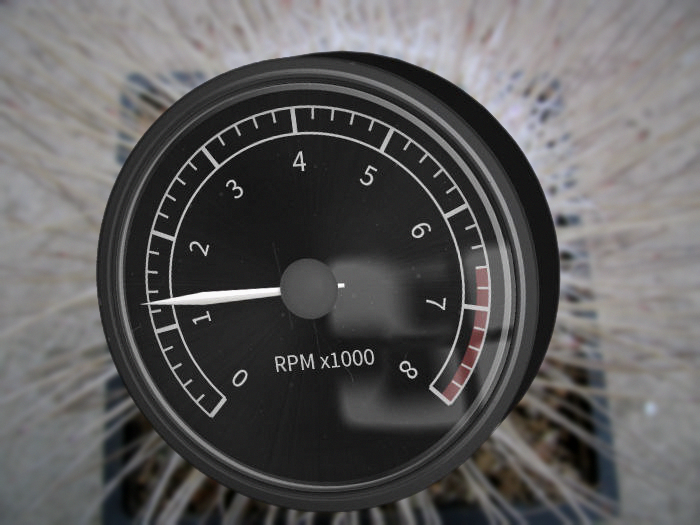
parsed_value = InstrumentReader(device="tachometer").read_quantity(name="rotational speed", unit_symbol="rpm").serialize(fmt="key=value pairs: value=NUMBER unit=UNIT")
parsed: value=1300 unit=rpm
